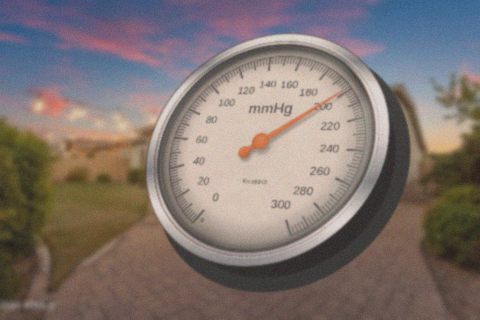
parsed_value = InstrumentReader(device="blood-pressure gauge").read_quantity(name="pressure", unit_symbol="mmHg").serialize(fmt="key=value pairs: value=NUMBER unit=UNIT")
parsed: value=200 unit=mmHg
